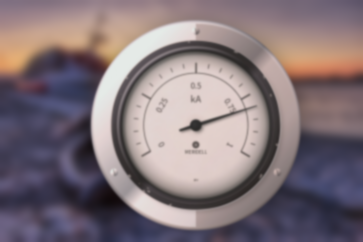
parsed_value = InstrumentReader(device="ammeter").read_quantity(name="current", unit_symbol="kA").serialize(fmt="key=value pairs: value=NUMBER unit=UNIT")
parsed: value=0.8 unit=kA
